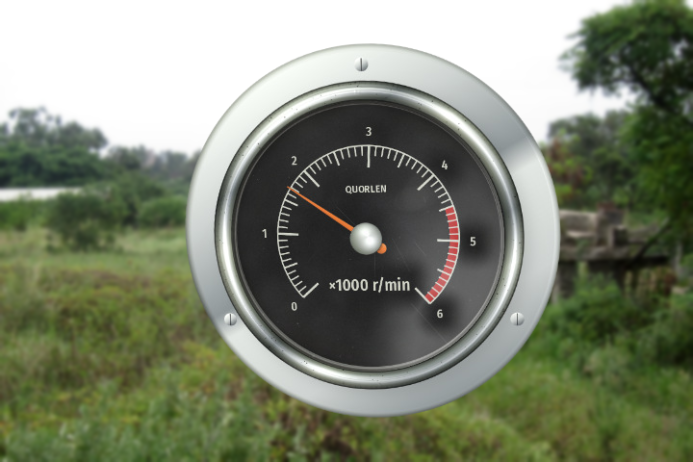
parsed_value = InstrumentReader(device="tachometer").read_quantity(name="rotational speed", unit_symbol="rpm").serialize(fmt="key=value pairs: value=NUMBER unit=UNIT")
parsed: value=1700 unit=rpm
